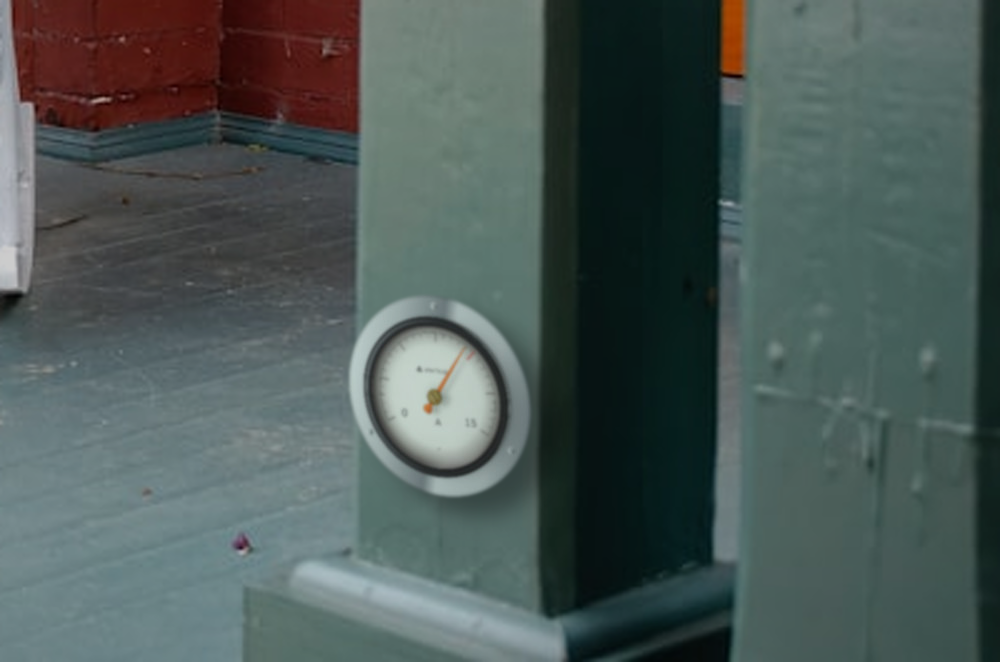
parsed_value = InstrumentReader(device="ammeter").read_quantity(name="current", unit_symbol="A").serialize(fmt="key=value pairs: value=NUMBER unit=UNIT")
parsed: value=9.5 unit=A
